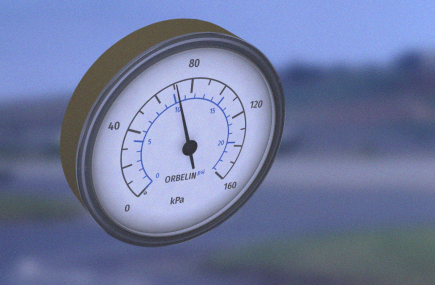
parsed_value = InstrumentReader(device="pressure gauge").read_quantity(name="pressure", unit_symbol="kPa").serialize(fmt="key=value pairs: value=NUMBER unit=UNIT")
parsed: value=70 unit=kPa
